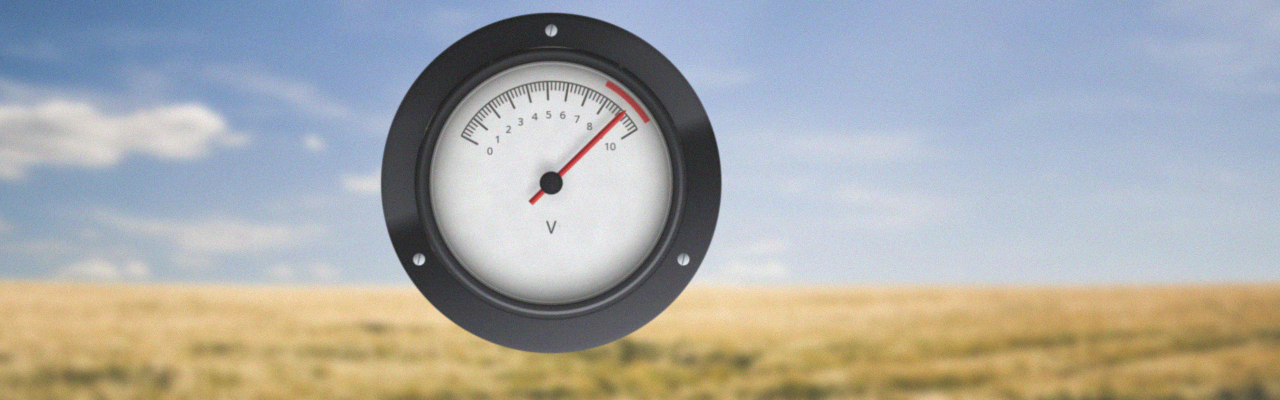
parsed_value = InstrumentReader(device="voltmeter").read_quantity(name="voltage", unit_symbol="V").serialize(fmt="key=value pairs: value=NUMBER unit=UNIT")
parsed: value=9 unit=V
